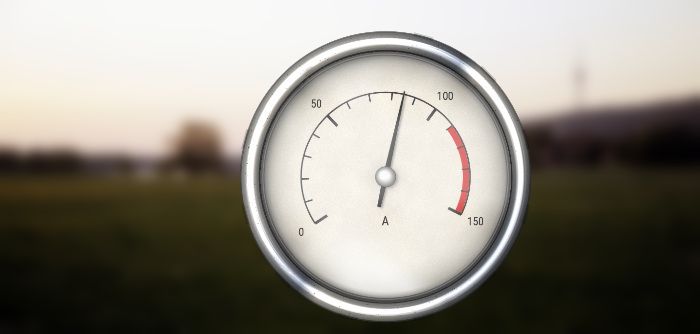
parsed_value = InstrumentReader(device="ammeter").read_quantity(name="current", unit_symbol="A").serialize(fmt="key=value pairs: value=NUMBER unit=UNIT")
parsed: value=85 unit=A
